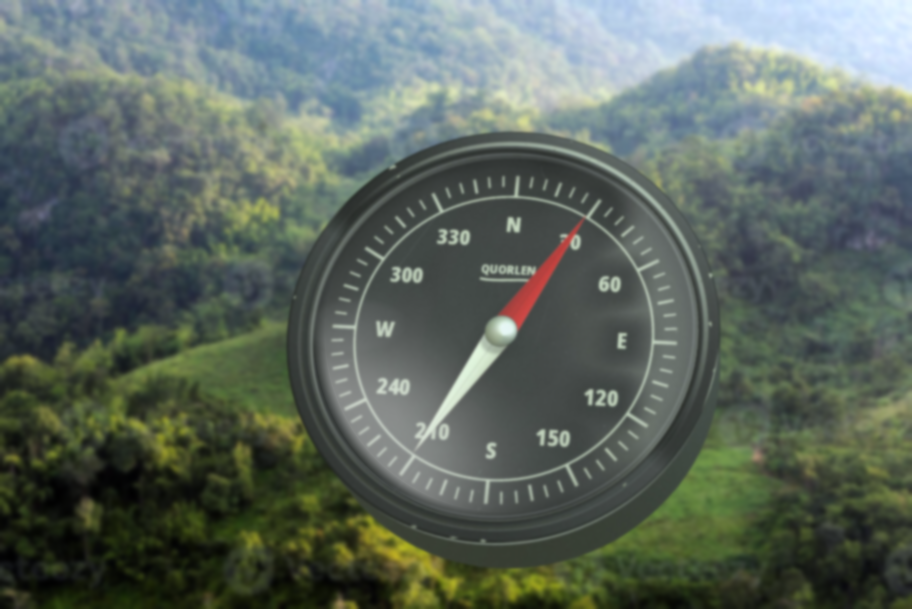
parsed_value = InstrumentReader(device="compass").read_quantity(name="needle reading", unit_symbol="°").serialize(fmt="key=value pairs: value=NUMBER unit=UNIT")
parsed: value=30 unit=°
